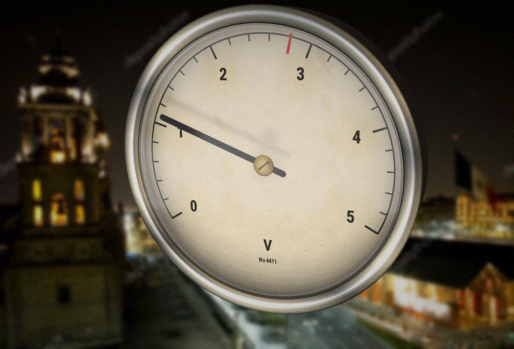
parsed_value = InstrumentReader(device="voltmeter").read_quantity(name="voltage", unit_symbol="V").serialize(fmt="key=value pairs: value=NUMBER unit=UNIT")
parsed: value=1.1 unit=V
